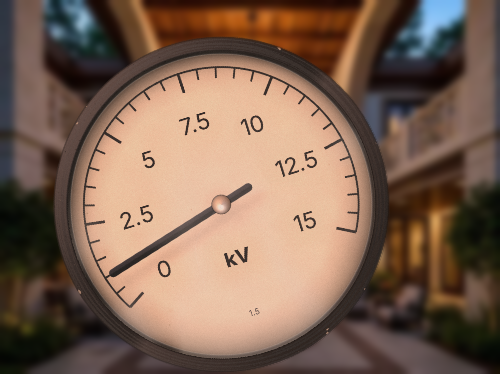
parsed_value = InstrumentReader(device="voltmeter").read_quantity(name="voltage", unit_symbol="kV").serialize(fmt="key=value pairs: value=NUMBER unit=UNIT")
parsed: value=1 unit=kV
